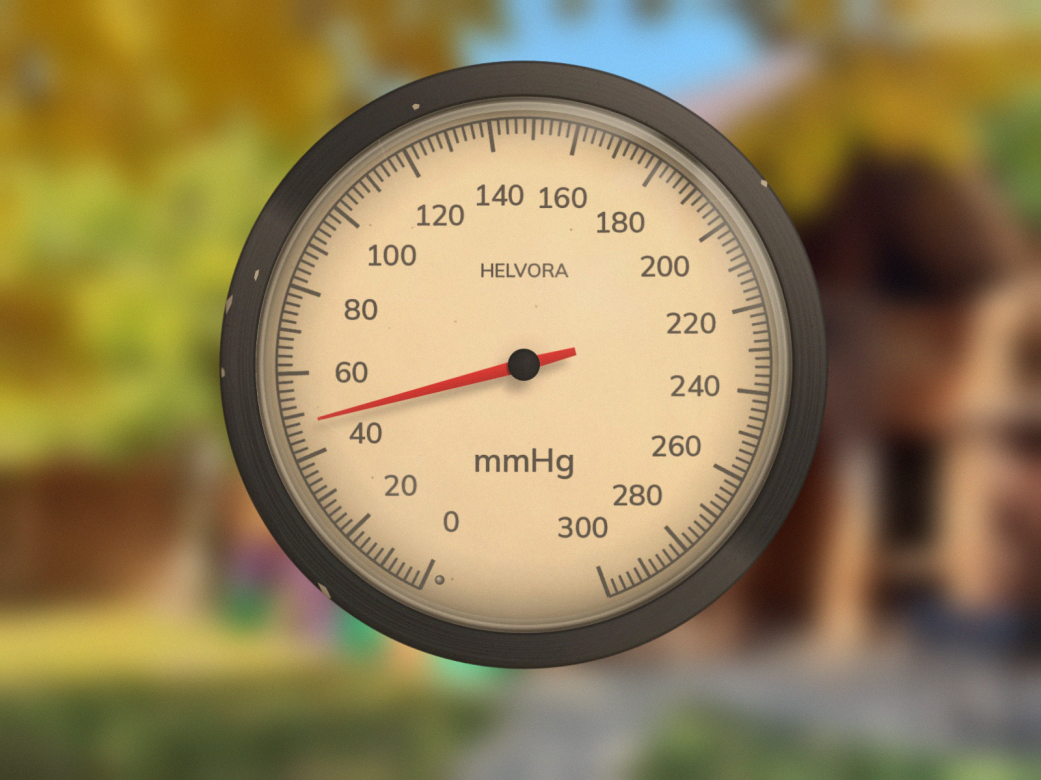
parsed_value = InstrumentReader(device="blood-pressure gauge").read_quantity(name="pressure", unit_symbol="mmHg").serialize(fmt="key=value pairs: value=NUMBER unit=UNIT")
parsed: value=48 unit=mmHg
